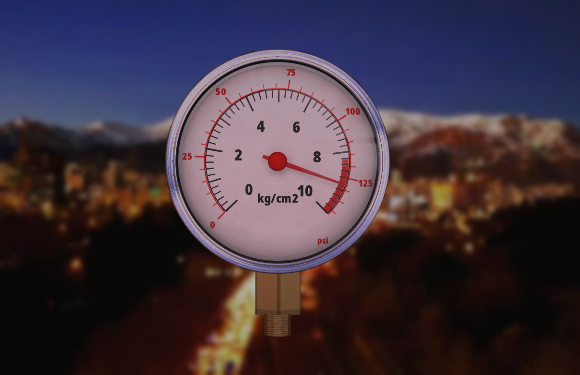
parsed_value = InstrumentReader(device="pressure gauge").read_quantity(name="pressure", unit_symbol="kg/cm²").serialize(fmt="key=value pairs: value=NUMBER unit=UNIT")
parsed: value=9 unit=kg/cm²
